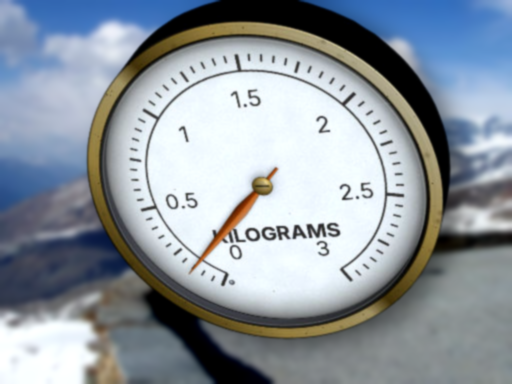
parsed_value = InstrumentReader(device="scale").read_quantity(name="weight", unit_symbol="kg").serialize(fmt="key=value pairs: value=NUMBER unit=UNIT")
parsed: value=0.15 unit=kg
